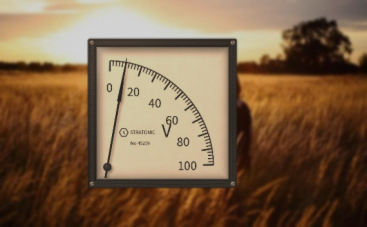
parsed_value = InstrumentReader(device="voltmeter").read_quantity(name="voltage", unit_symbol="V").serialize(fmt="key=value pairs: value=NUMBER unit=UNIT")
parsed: value=10 unit=V
